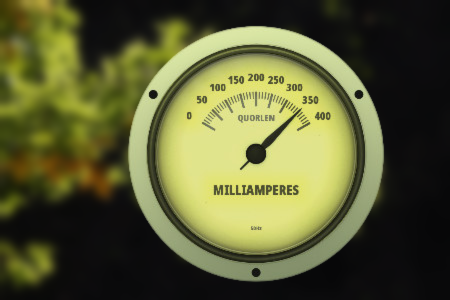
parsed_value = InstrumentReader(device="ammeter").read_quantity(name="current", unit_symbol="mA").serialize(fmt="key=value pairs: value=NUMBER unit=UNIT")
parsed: value=350 unit=mA
